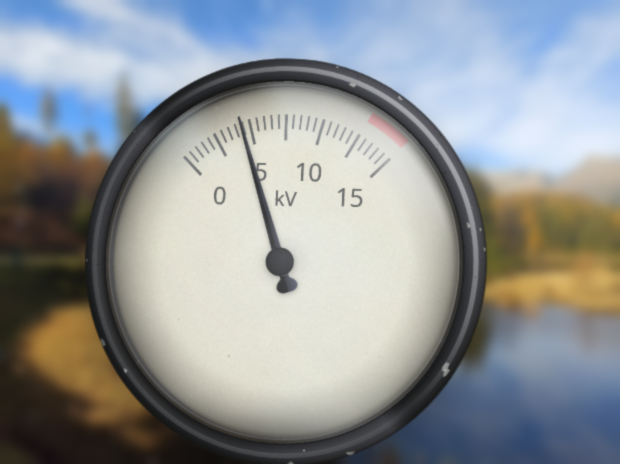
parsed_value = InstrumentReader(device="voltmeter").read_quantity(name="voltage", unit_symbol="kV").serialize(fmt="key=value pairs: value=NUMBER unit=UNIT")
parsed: value=4.5 unit=kV
